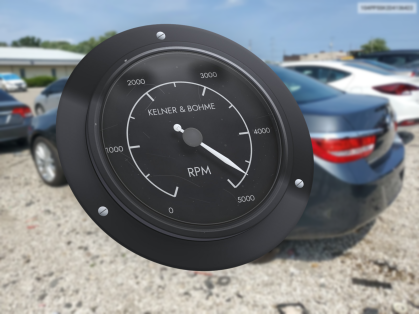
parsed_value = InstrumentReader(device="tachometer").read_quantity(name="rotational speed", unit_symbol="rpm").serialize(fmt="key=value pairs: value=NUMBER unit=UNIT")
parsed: value=4750 unit=rpm
